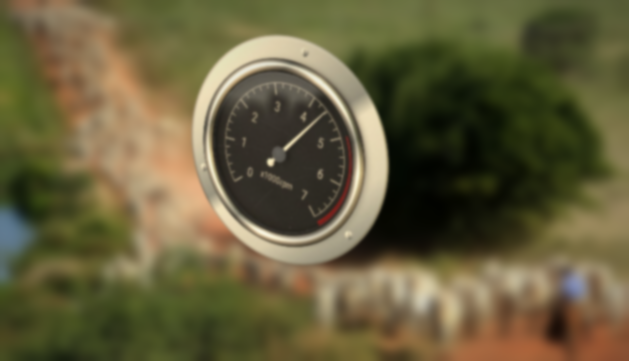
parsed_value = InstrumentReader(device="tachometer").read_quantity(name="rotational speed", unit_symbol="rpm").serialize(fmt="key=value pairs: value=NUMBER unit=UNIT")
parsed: value=4400 unit=rpm
